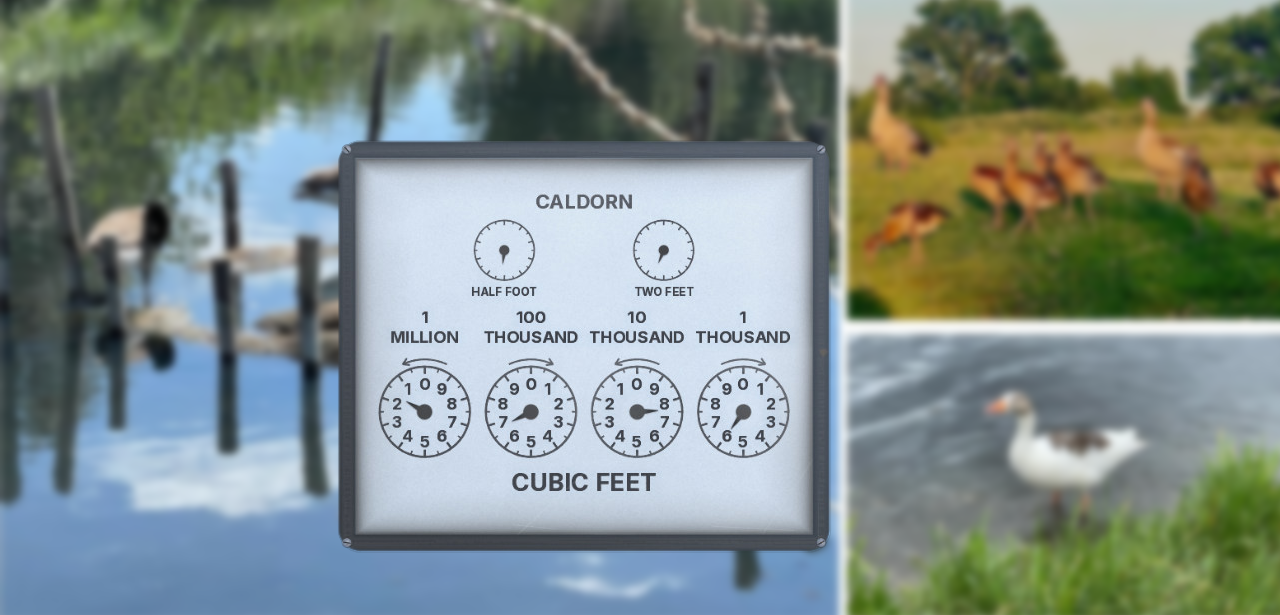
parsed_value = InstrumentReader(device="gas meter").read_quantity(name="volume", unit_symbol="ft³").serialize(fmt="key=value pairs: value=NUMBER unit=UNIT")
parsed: value=167600 unit=ft³
